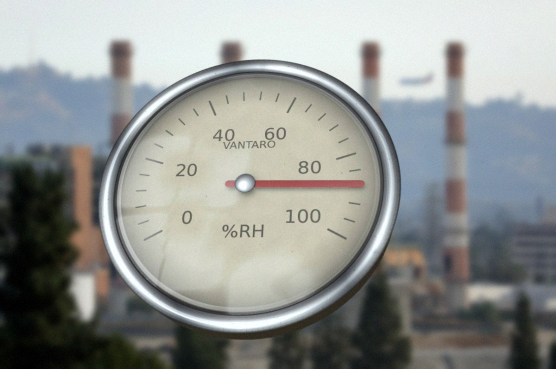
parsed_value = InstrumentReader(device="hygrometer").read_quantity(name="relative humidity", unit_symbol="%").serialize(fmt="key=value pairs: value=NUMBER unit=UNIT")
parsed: value=88 unit=%
